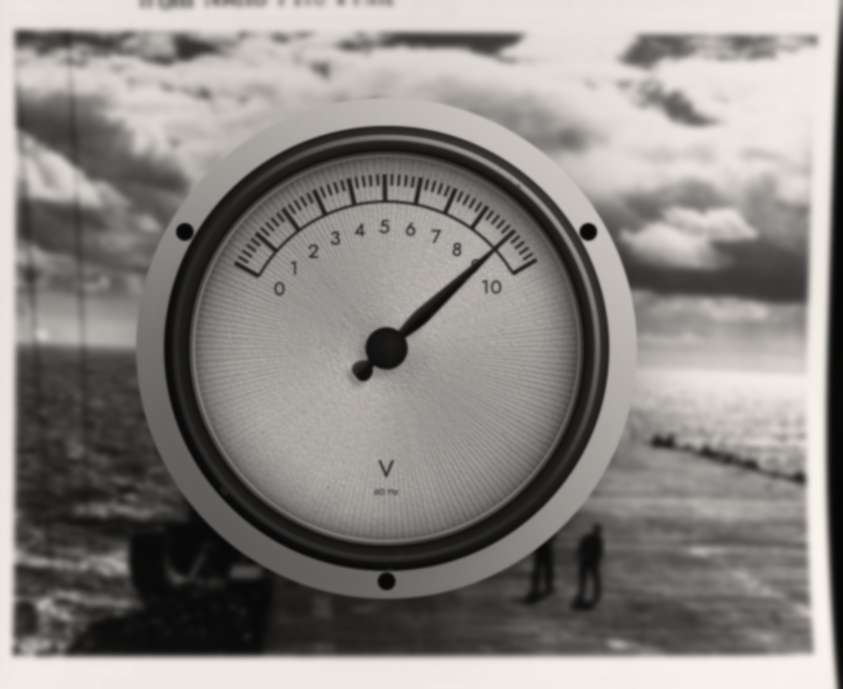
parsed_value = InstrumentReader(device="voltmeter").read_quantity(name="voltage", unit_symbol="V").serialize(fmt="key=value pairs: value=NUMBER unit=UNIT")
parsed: value=9 unit=V
